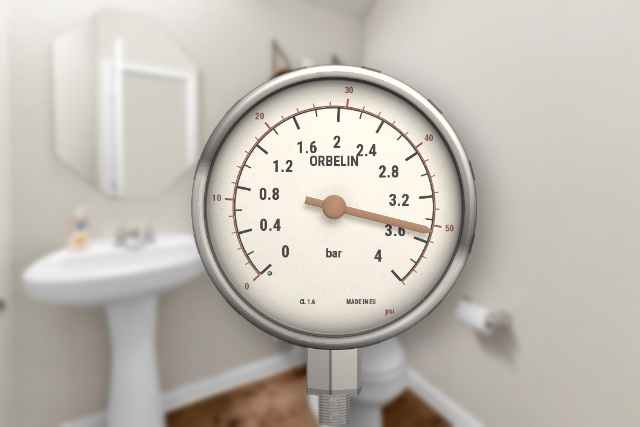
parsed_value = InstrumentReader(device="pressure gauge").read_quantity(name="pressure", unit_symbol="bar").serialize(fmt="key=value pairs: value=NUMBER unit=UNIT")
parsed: value=3.5 unit=bar
